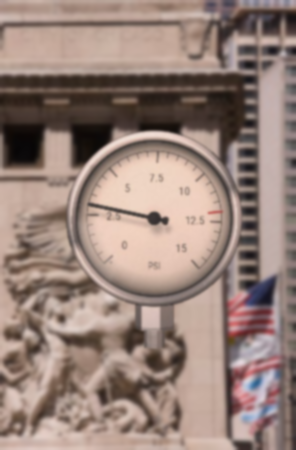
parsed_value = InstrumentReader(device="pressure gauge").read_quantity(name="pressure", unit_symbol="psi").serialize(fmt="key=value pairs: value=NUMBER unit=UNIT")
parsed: value=3 unit=psi
